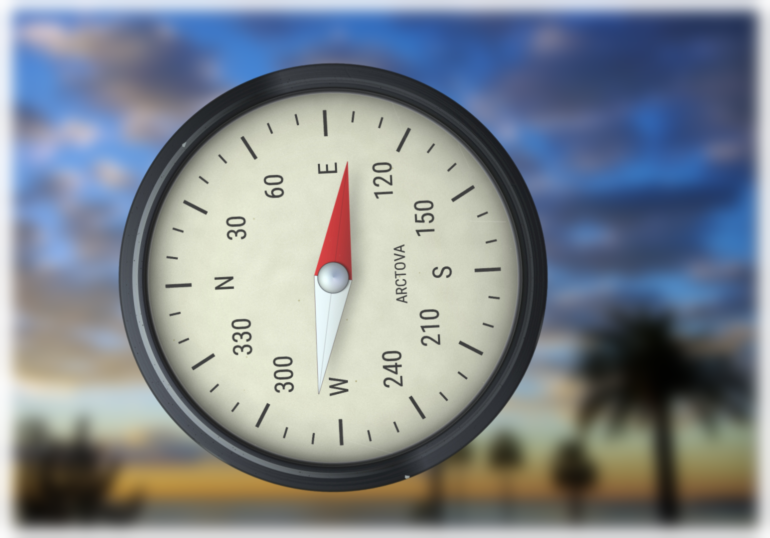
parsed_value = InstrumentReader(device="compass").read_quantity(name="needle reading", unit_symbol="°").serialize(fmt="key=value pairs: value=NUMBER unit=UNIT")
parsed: value=100 unit=°
